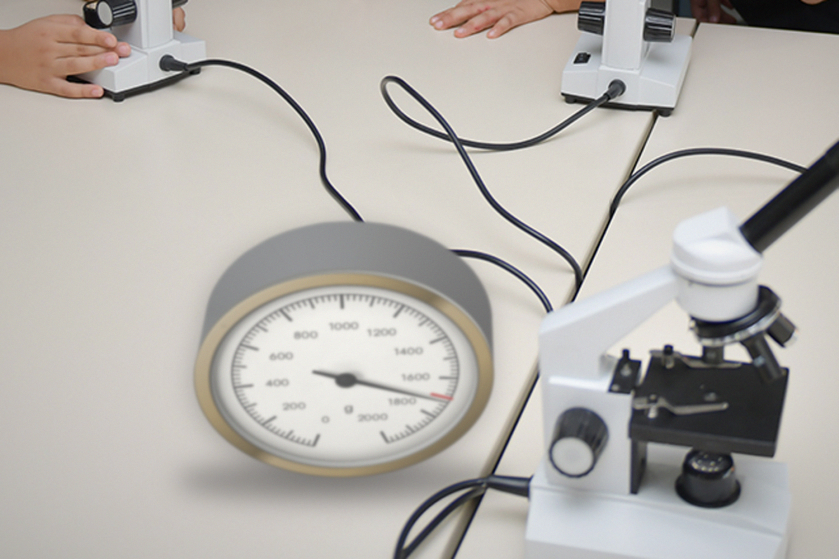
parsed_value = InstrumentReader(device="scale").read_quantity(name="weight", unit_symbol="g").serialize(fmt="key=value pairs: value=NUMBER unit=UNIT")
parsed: value=1700 unit=g
